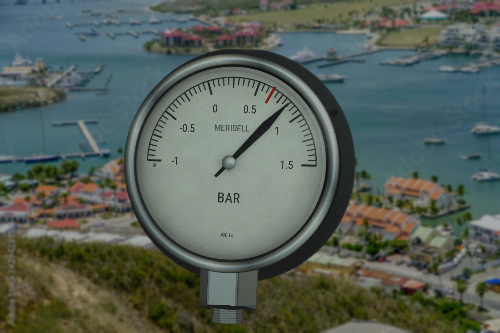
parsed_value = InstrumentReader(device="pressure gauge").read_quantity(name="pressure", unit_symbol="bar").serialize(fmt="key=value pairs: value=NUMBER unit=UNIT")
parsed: value=0.85 unit=bar
